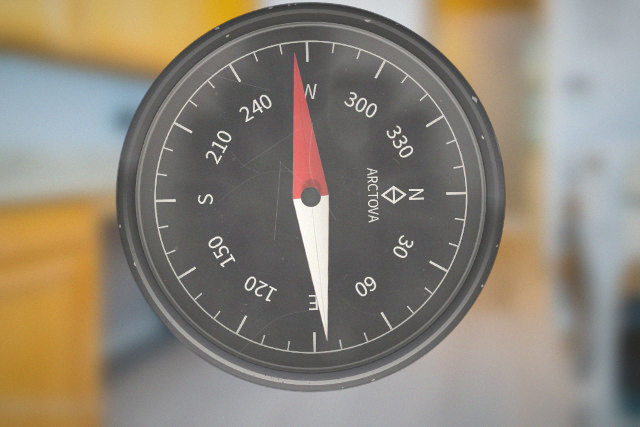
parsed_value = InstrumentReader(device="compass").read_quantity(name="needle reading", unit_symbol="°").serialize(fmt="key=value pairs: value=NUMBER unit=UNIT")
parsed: value=265 unit=°
